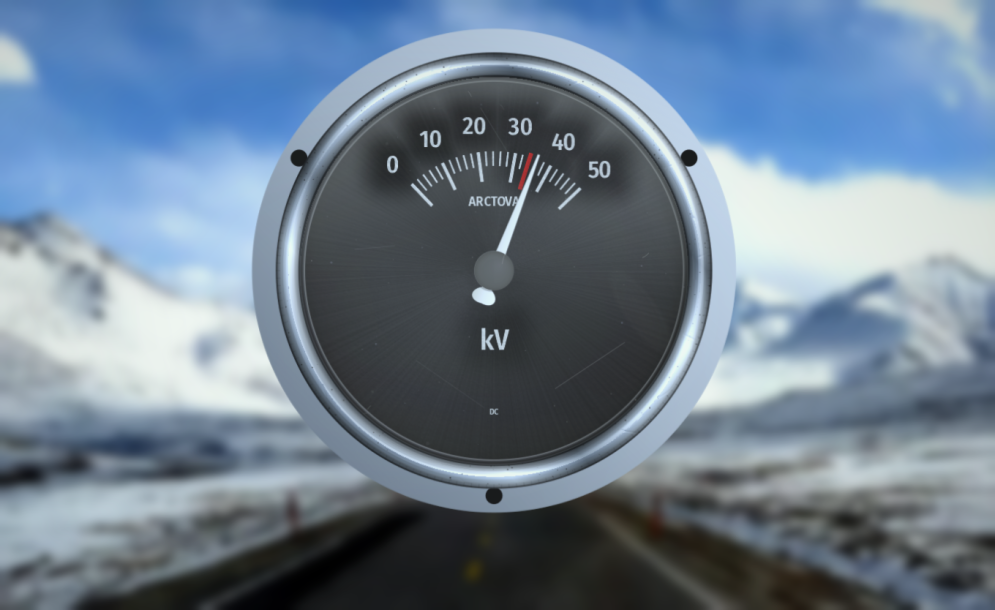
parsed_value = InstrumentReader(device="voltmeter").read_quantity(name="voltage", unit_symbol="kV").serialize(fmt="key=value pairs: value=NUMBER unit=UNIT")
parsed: value=36 unit=kV
